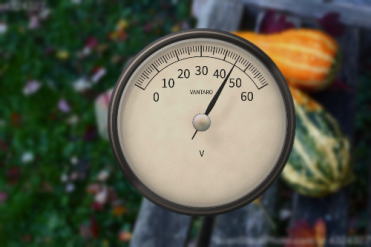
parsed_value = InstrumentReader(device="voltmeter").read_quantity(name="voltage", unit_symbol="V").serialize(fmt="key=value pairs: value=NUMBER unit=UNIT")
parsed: value=45 unit=V
